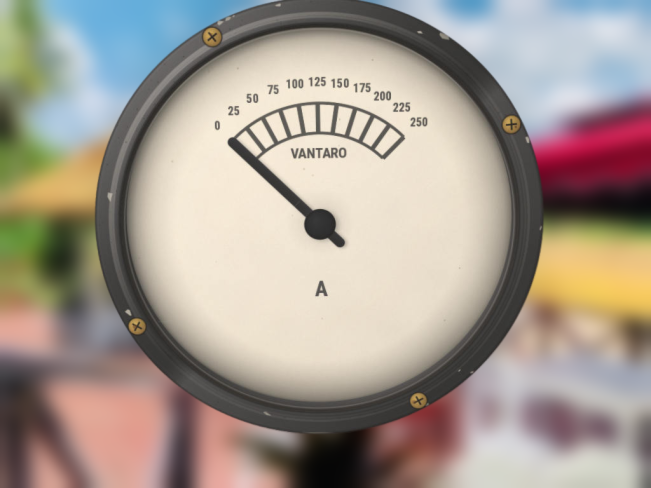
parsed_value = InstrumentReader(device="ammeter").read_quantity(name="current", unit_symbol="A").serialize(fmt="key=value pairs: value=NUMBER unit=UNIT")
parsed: value=0 unit=A
